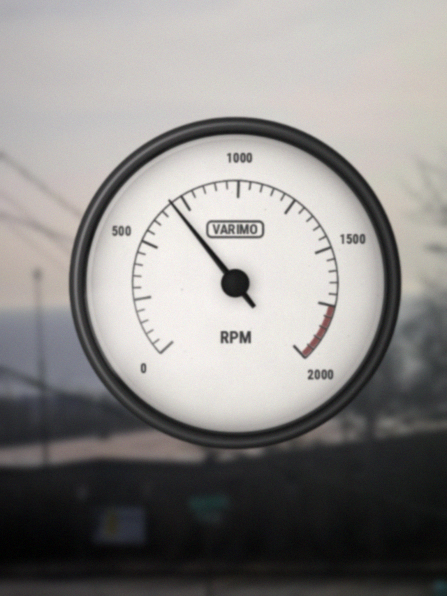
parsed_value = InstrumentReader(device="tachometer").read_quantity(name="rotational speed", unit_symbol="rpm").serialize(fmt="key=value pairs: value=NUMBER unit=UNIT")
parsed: value=700 unit=rpm
